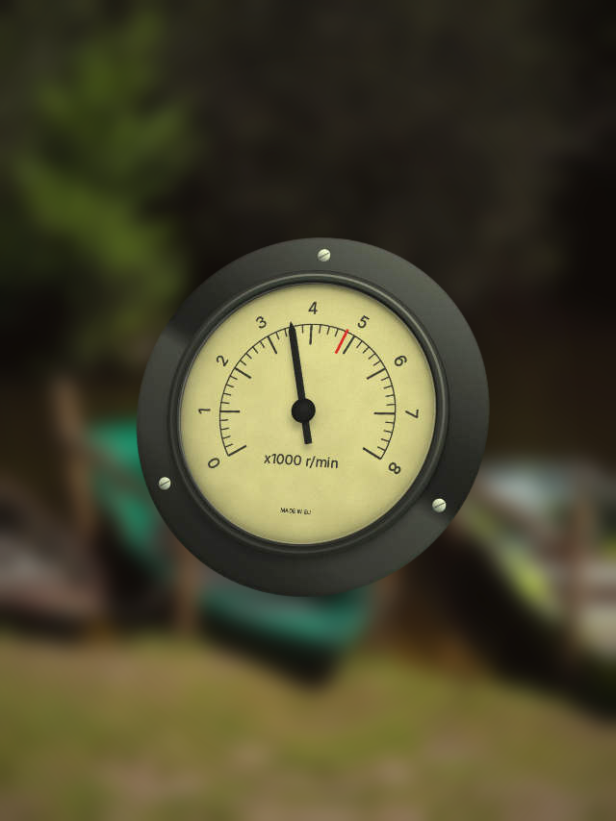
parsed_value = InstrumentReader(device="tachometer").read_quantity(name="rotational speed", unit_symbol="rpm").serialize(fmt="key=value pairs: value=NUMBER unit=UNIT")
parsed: value=3600 unit=rpm
